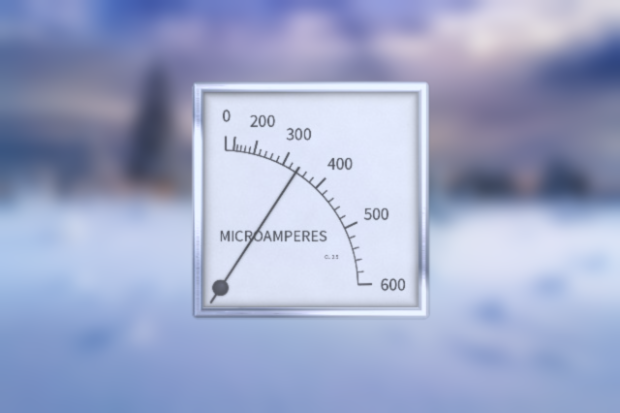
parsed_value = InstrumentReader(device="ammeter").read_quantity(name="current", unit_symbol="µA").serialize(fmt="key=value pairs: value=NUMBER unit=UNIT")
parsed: value=340 unit=µA
